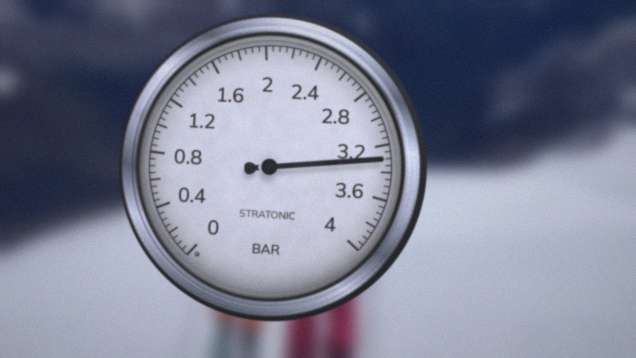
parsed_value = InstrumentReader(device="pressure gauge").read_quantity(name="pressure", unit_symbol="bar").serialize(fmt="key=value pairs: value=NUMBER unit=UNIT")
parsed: value=3.3 unit=bar
